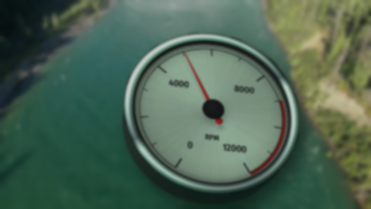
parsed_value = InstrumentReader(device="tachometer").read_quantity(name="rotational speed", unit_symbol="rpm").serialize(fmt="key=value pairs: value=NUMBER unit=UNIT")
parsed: value=5000 unit=rpm
